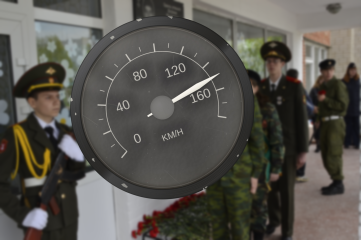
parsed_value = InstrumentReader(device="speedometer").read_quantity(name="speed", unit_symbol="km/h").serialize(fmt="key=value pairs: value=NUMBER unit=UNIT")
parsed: value=150 unit=km/h
